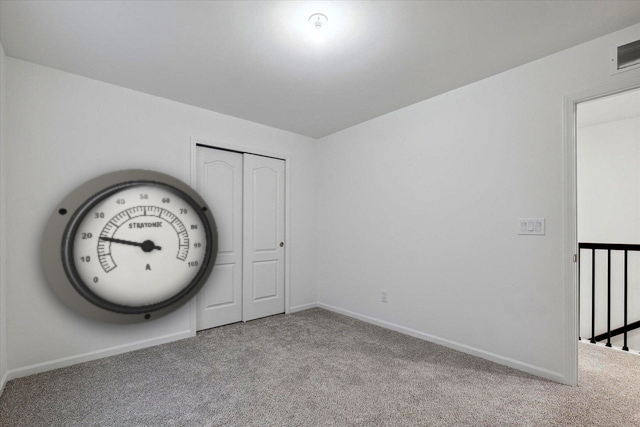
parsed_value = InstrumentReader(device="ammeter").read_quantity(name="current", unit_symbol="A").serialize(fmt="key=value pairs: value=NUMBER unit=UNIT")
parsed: value=20 unit=A
